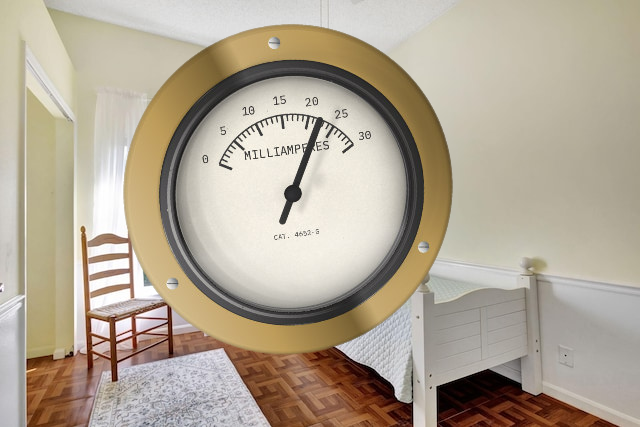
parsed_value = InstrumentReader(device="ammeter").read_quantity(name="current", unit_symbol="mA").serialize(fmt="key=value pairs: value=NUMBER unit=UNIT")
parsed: value=22 unit=mA
